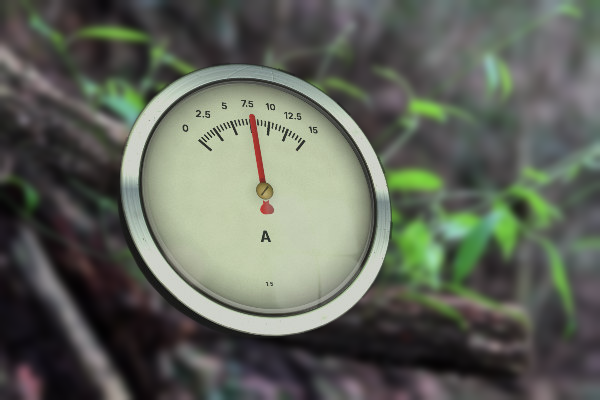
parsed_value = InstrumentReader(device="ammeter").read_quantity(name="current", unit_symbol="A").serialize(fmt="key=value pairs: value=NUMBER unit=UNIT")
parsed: value=7.5 unit=A
